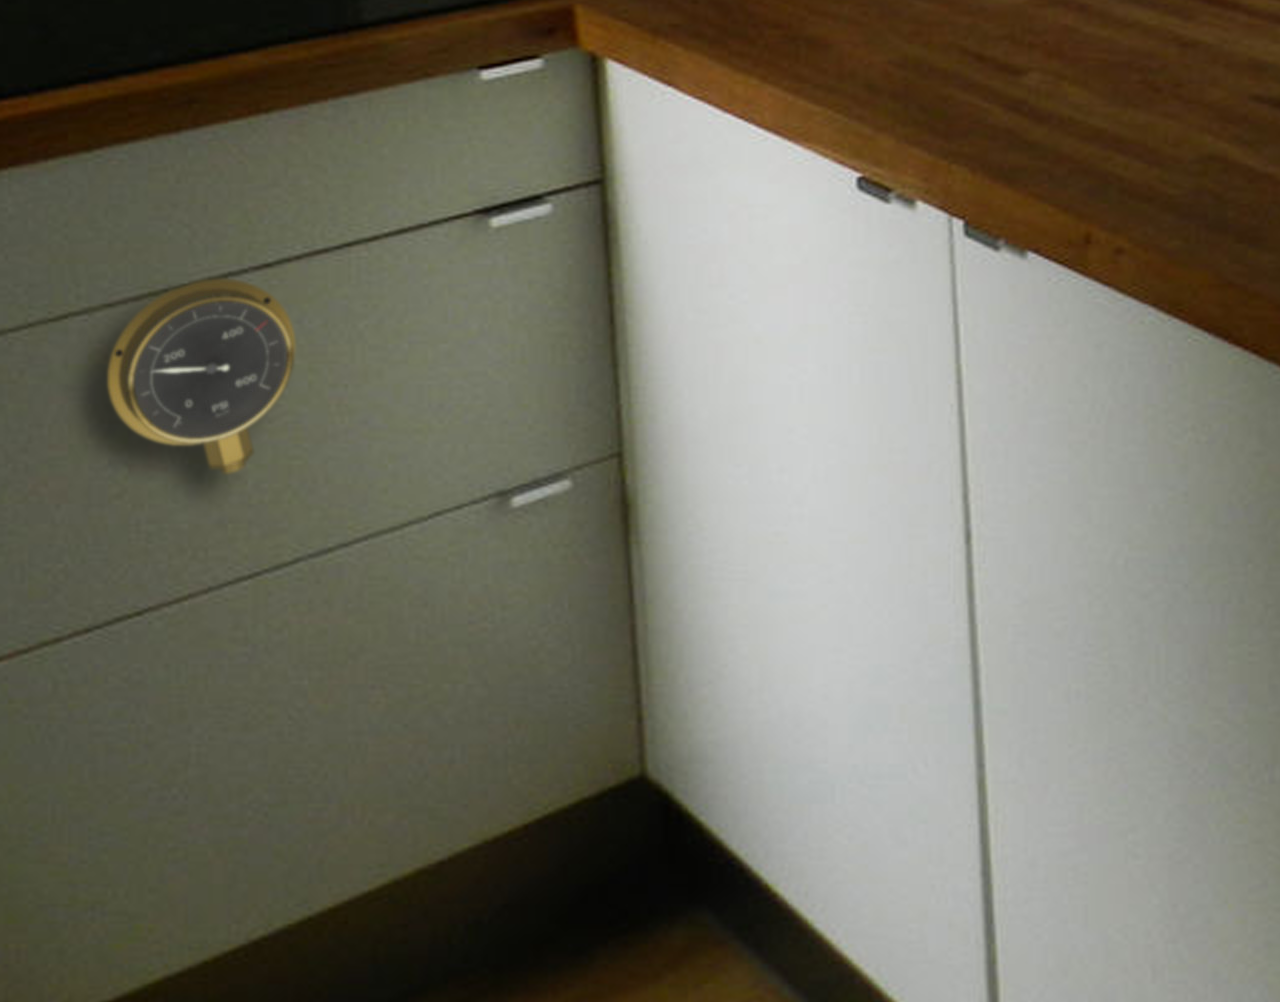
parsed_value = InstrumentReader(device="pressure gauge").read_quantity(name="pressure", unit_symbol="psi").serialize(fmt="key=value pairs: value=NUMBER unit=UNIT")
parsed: value=150 unit=psi
